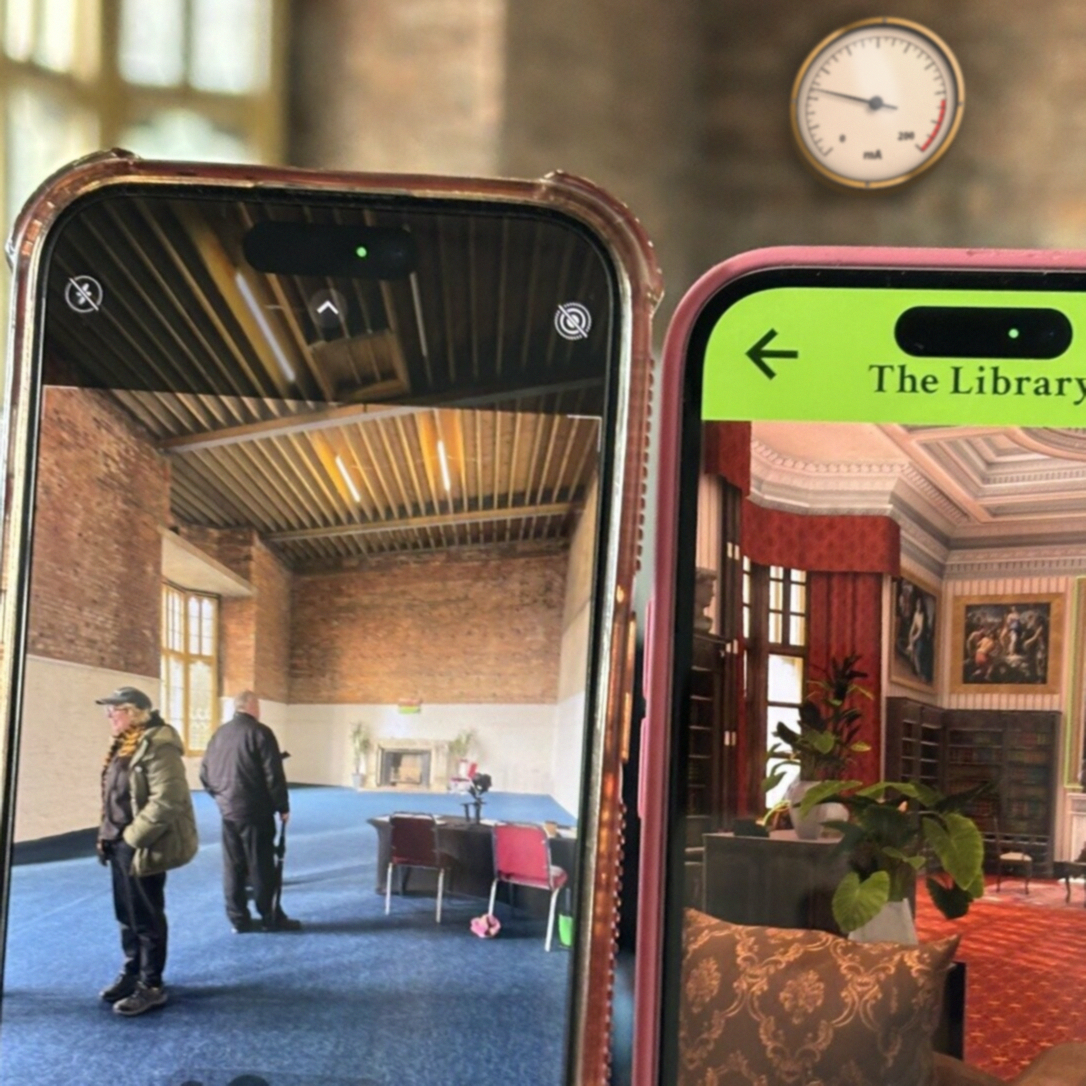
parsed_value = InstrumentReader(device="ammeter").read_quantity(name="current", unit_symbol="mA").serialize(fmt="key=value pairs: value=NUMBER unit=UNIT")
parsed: value=45 unit=mA
